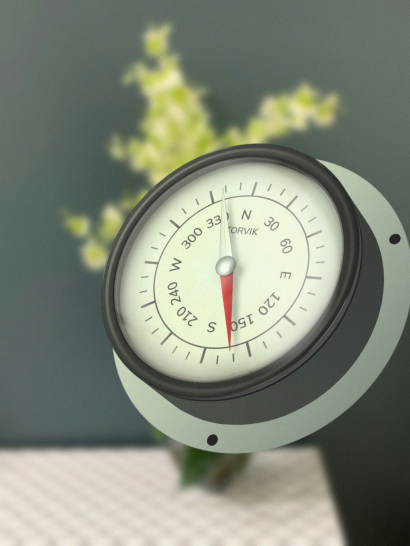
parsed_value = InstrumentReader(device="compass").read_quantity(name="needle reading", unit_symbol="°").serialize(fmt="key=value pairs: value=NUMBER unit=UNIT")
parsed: value=160 unit=°
